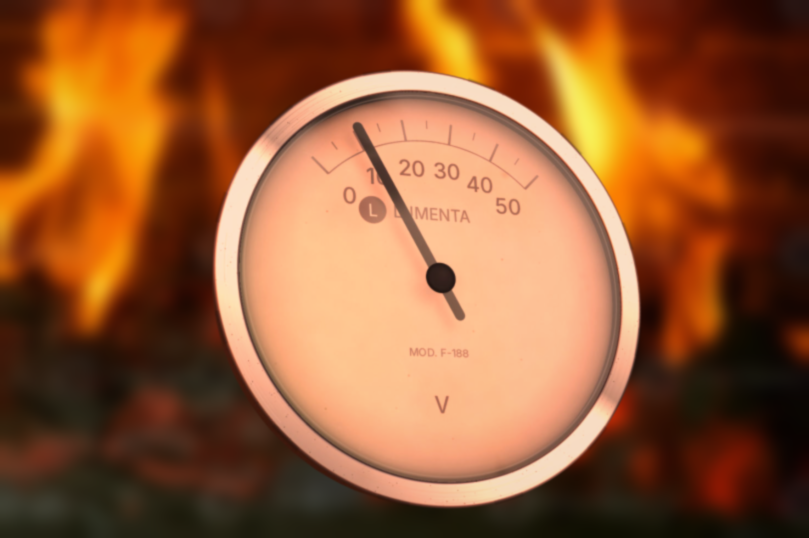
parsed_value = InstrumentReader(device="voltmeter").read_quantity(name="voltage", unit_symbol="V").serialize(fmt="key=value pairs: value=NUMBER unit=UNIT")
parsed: value=10 unit=V
